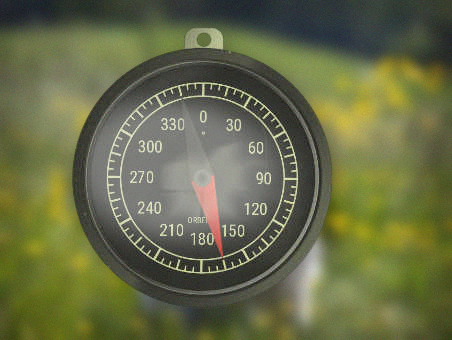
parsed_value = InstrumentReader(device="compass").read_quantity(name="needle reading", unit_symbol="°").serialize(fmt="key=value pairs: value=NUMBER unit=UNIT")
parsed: value=165 unit=°
